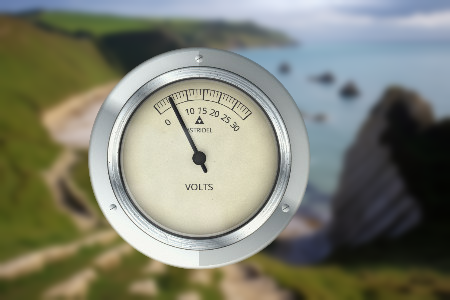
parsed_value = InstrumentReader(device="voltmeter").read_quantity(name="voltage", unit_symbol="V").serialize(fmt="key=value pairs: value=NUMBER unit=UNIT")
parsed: value=5 unit=V
